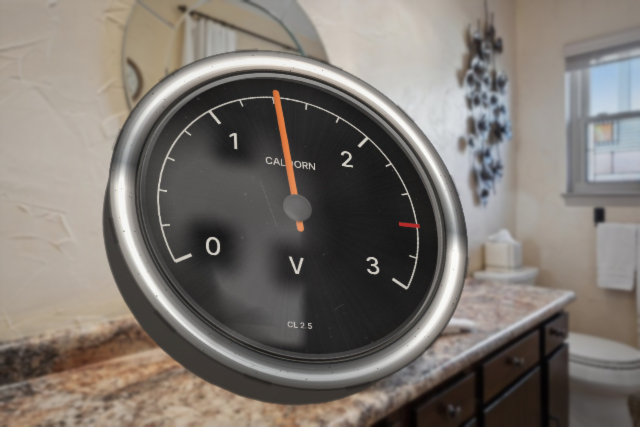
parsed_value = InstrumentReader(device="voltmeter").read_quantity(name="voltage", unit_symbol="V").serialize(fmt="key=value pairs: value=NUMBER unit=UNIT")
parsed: value=1.4 unit=V
